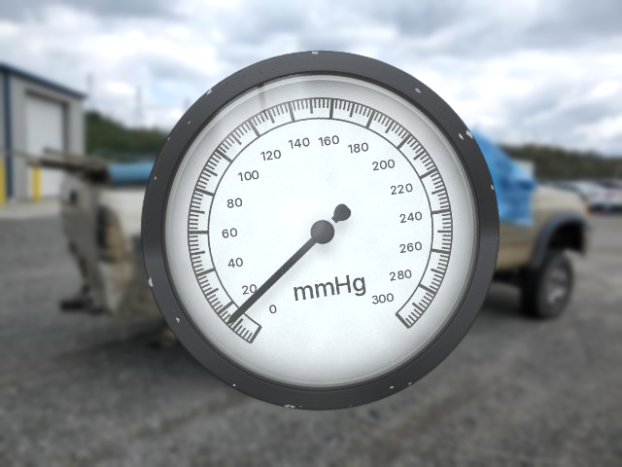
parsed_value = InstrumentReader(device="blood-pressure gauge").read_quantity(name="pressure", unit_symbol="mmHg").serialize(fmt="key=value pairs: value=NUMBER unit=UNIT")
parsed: value=14 unit=mmHg
